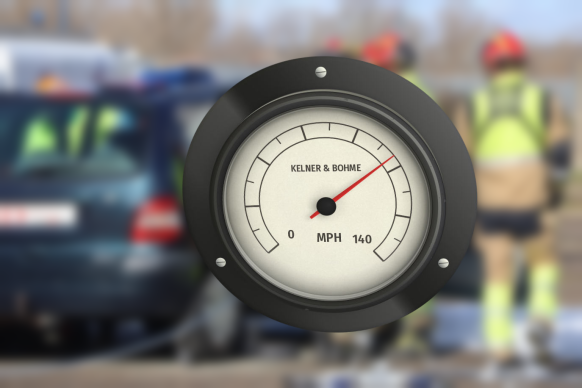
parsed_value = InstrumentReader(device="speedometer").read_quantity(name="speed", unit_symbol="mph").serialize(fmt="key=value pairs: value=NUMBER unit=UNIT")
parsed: value=95 unit=mph
